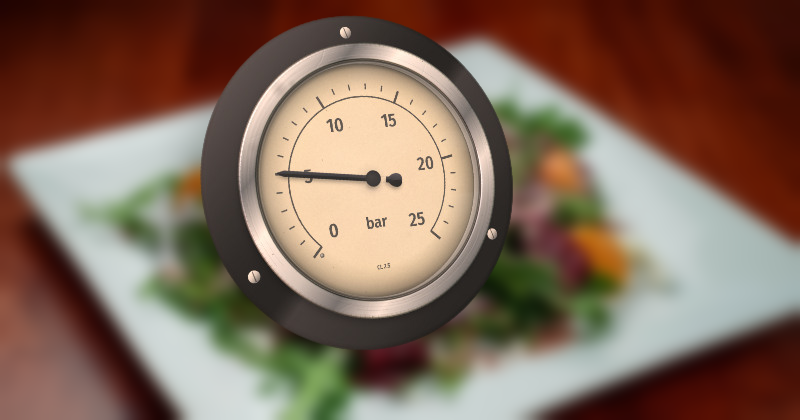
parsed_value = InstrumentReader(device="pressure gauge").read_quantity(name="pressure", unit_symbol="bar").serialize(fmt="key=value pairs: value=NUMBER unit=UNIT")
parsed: value=5 unit=bar
